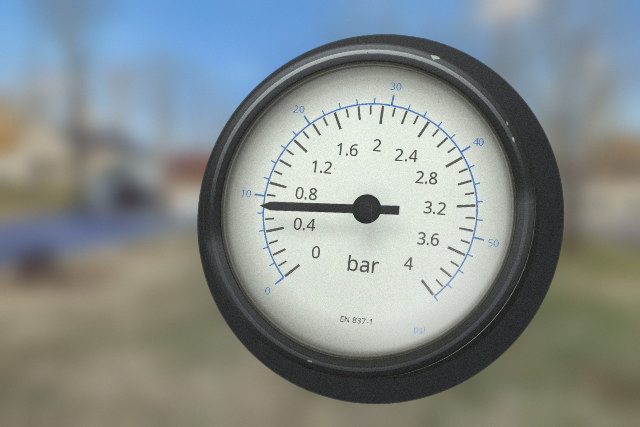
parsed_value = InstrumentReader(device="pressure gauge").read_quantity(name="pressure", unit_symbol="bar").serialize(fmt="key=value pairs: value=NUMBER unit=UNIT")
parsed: value=0.6 unit=bar
